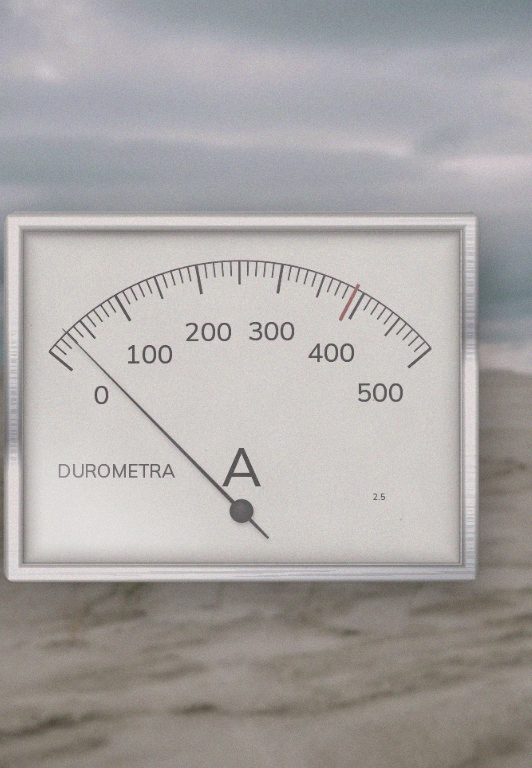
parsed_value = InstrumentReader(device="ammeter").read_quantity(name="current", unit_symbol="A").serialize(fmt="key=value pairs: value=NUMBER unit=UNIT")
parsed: value=30 unit=A
